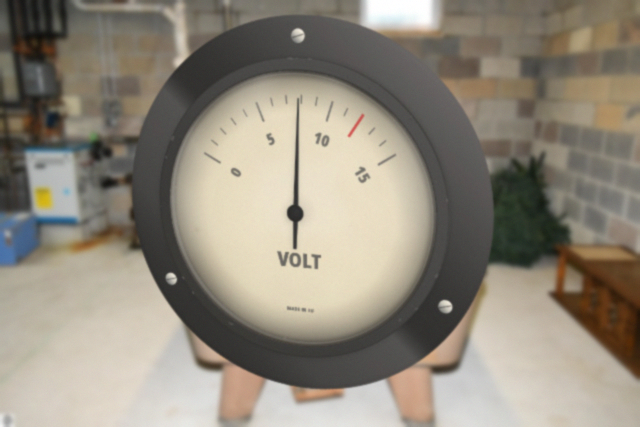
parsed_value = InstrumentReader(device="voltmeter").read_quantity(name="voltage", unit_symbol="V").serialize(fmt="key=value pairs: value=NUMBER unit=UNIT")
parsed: value=8 unit=V
